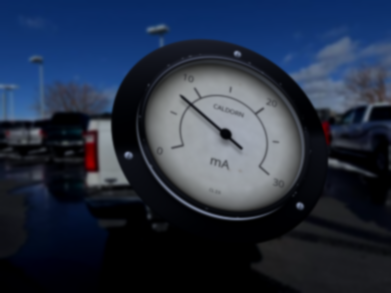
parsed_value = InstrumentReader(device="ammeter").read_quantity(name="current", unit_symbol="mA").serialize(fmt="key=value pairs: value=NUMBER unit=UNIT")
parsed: value=7.5 unit=mA
